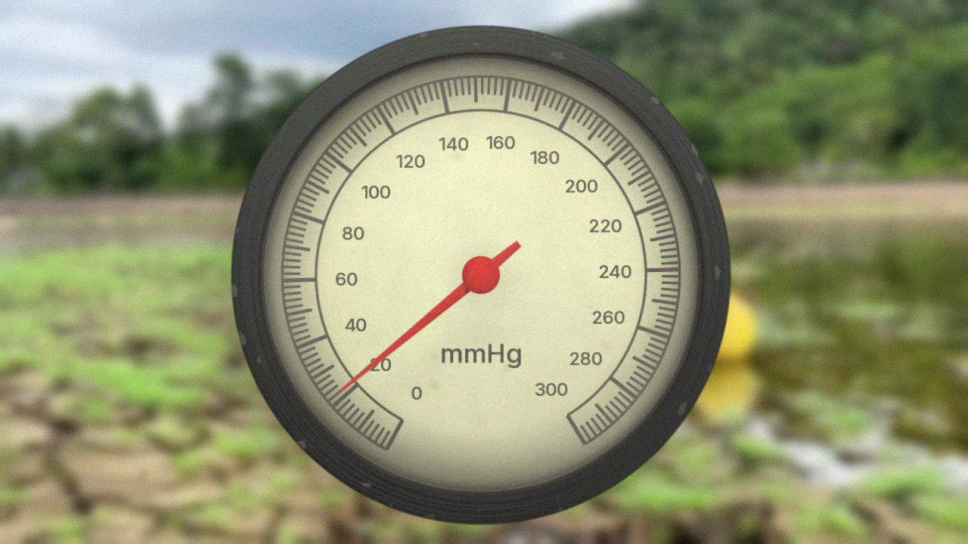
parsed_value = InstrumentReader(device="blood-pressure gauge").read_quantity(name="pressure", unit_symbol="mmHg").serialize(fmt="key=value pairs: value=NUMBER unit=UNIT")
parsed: value=22 unit=mmHg
